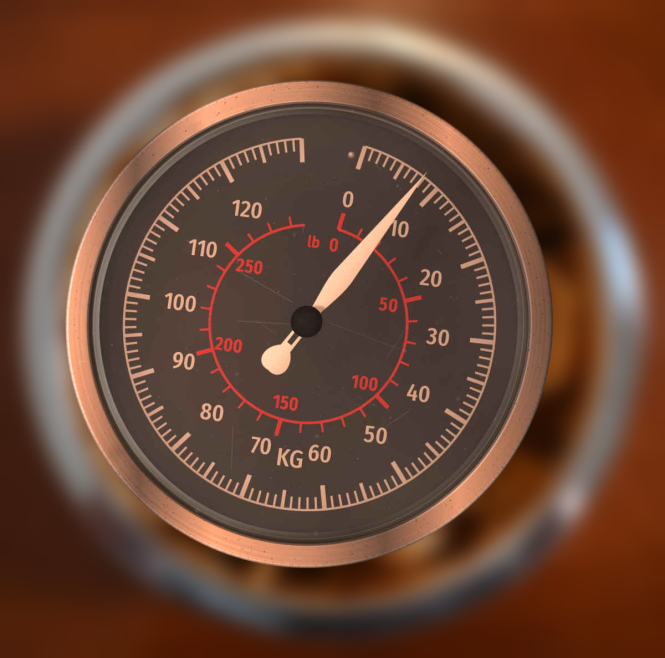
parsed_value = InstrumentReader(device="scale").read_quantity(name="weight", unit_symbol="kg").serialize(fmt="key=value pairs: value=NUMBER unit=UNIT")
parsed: value=8 unit=kg
